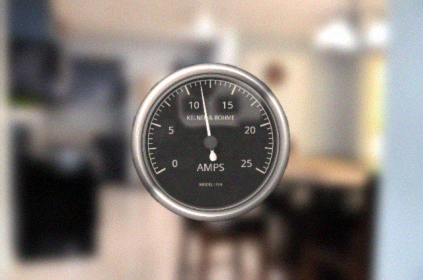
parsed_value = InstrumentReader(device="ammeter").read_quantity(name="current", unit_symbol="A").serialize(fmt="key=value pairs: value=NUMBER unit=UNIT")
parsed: value=11.5 unit=A
